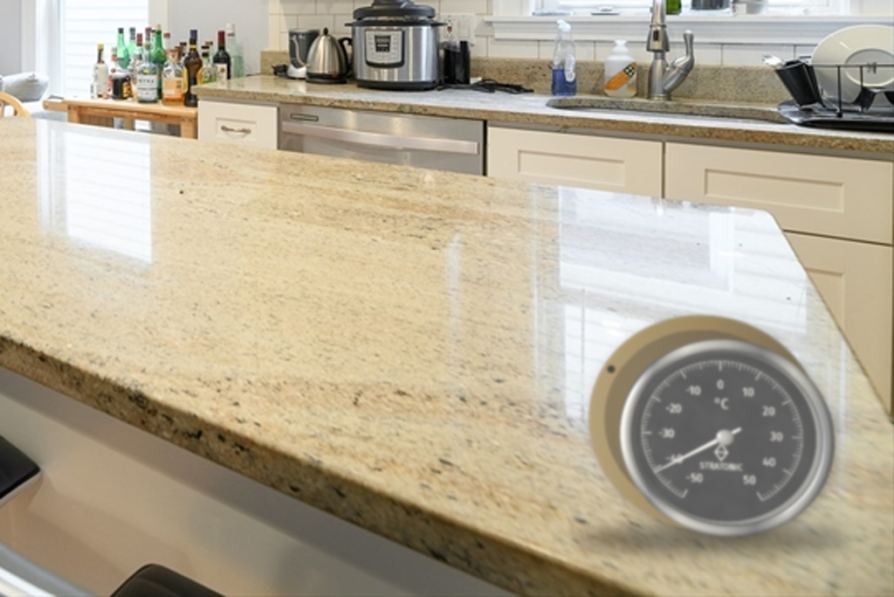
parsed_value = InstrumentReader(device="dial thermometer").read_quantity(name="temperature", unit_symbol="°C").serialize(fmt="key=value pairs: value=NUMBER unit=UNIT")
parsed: value=-40 unit=°C
